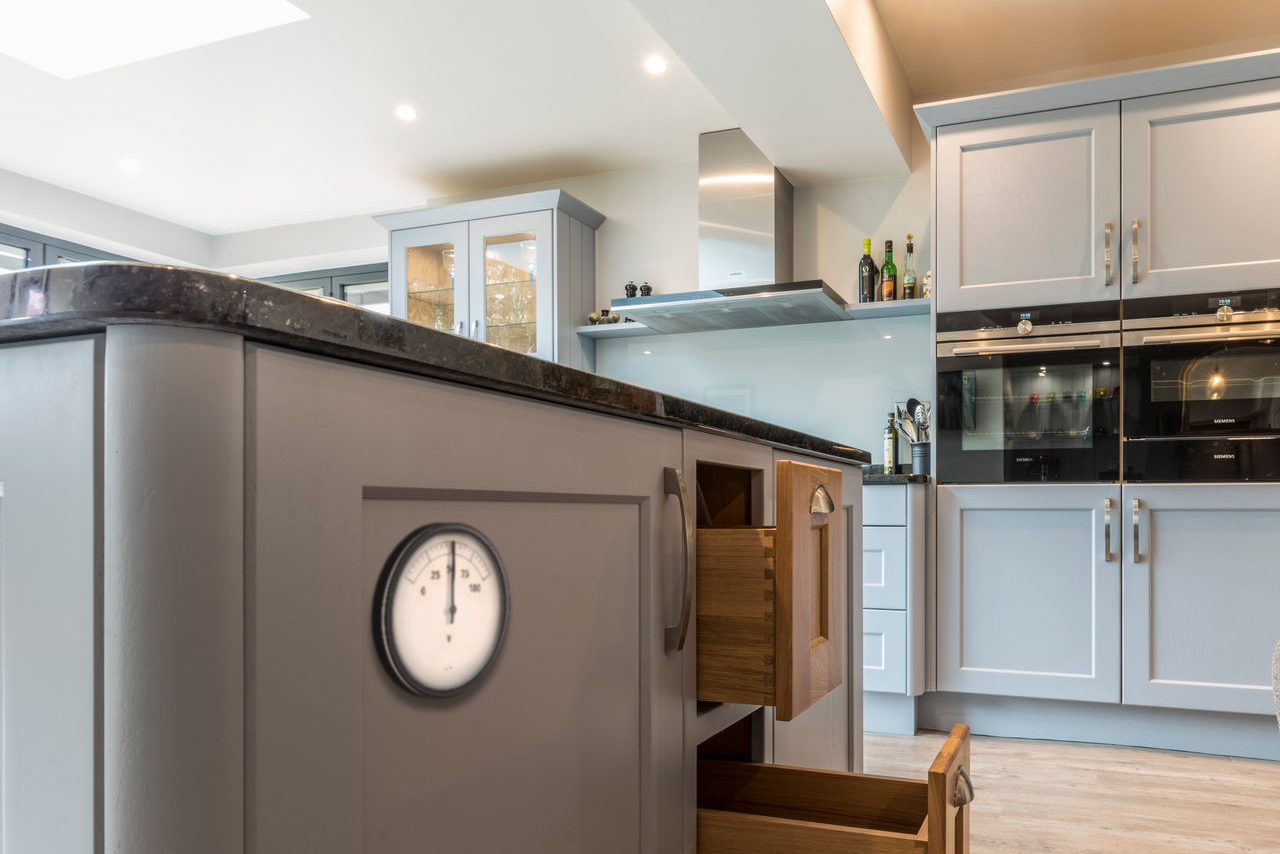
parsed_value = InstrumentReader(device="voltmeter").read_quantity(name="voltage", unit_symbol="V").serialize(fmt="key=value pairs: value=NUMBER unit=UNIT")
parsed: value=50 unit=V
